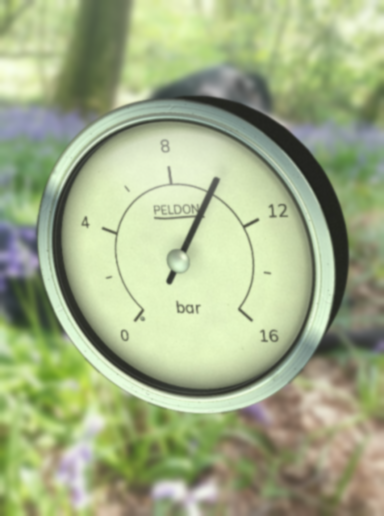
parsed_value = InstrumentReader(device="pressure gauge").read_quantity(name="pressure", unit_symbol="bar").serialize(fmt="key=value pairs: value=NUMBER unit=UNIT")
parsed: value=10 unit=bar
